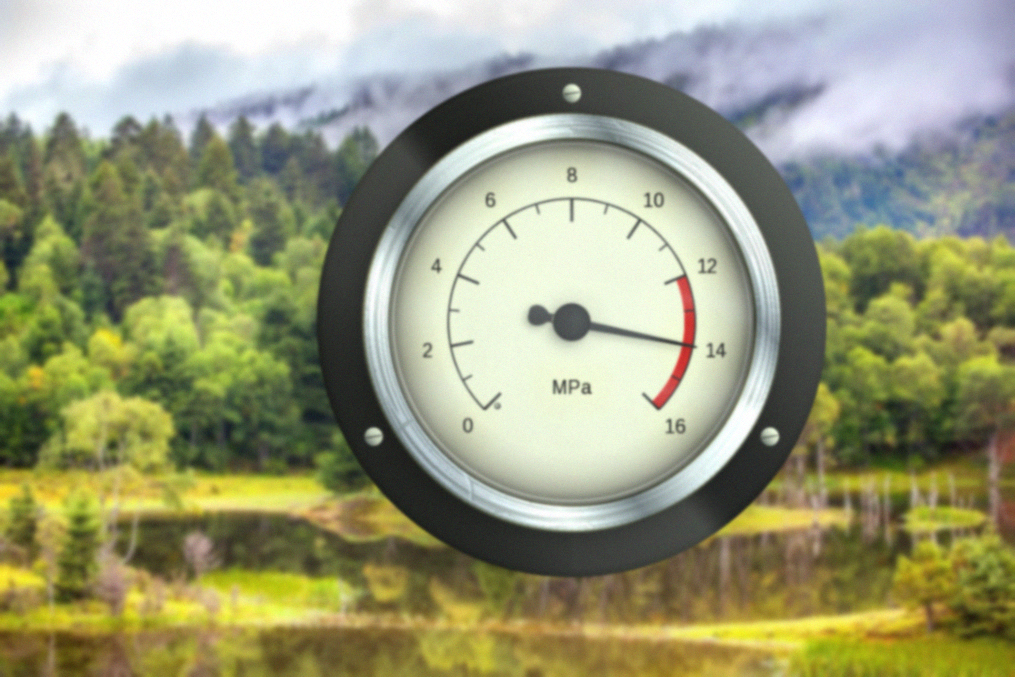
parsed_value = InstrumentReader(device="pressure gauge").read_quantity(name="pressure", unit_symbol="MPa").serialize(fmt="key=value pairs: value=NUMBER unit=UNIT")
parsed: value=14 unit=MPa
